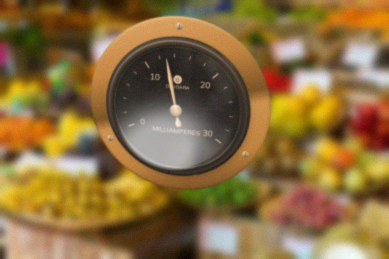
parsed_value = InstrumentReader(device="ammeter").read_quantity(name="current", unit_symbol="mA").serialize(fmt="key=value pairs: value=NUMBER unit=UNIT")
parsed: value=13 unit=mA
